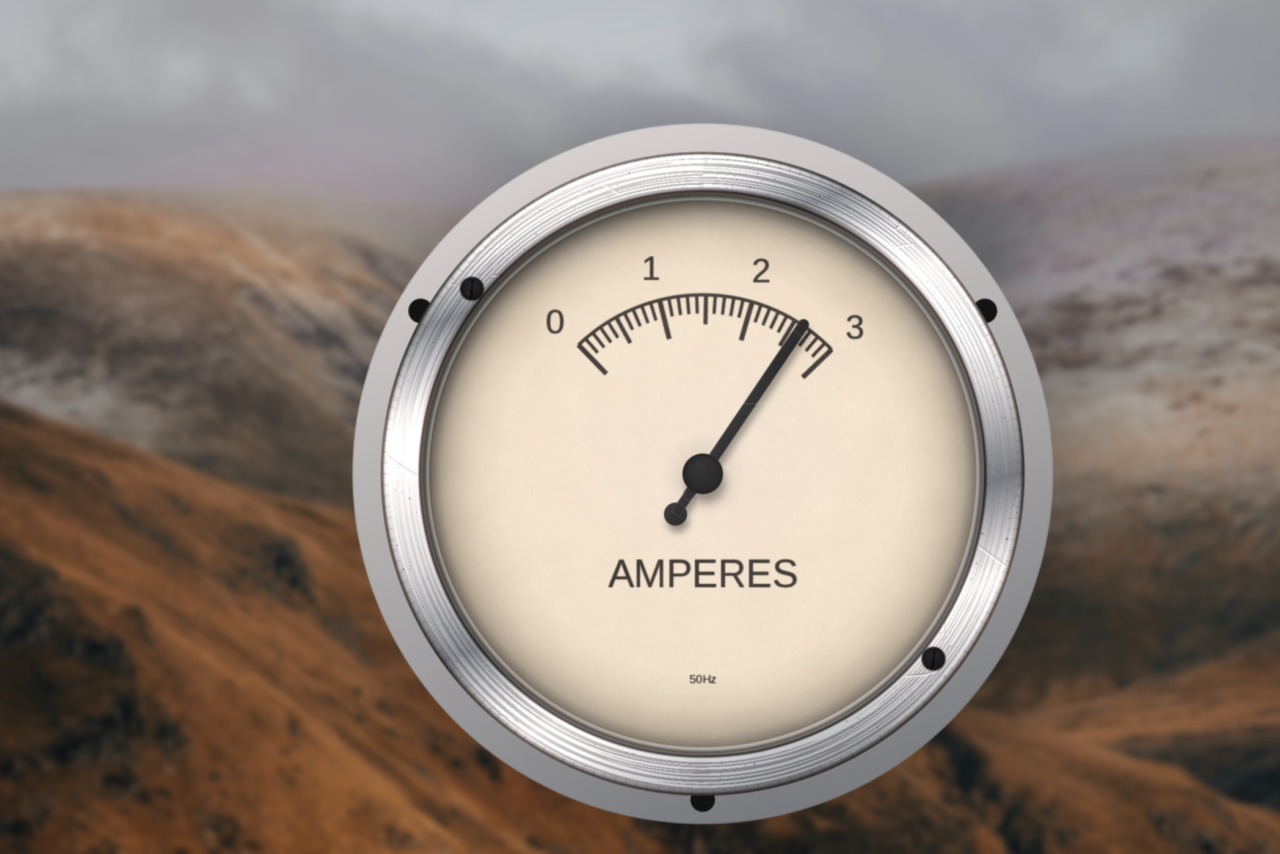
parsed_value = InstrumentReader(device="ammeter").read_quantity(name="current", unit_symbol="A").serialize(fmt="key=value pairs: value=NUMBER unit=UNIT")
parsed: value=2.6 unit=A
